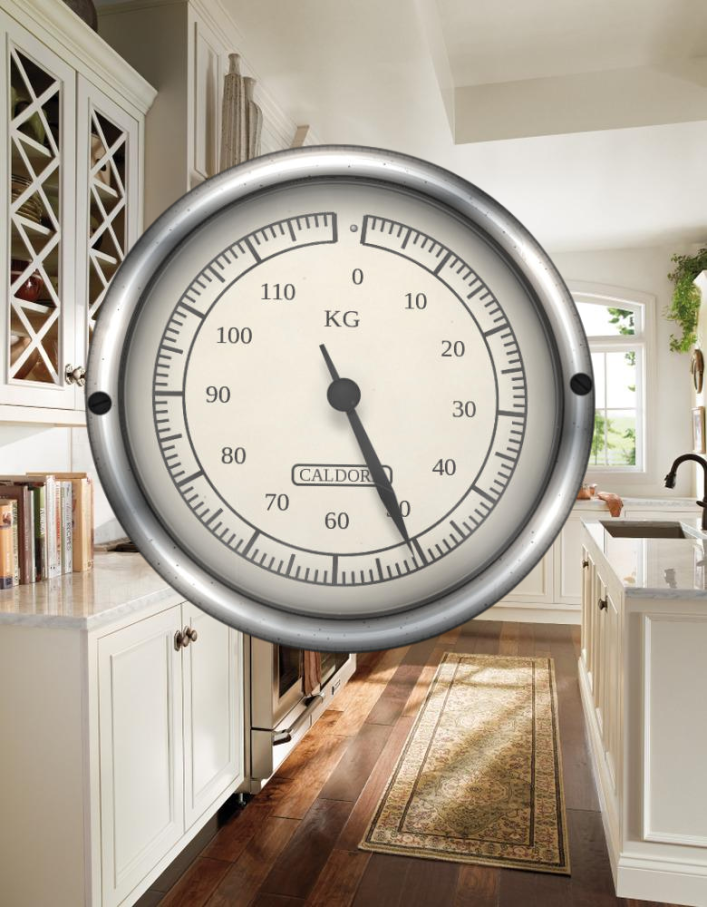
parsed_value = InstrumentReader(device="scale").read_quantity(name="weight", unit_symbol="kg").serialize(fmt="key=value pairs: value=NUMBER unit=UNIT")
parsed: value=51 unit=kg
